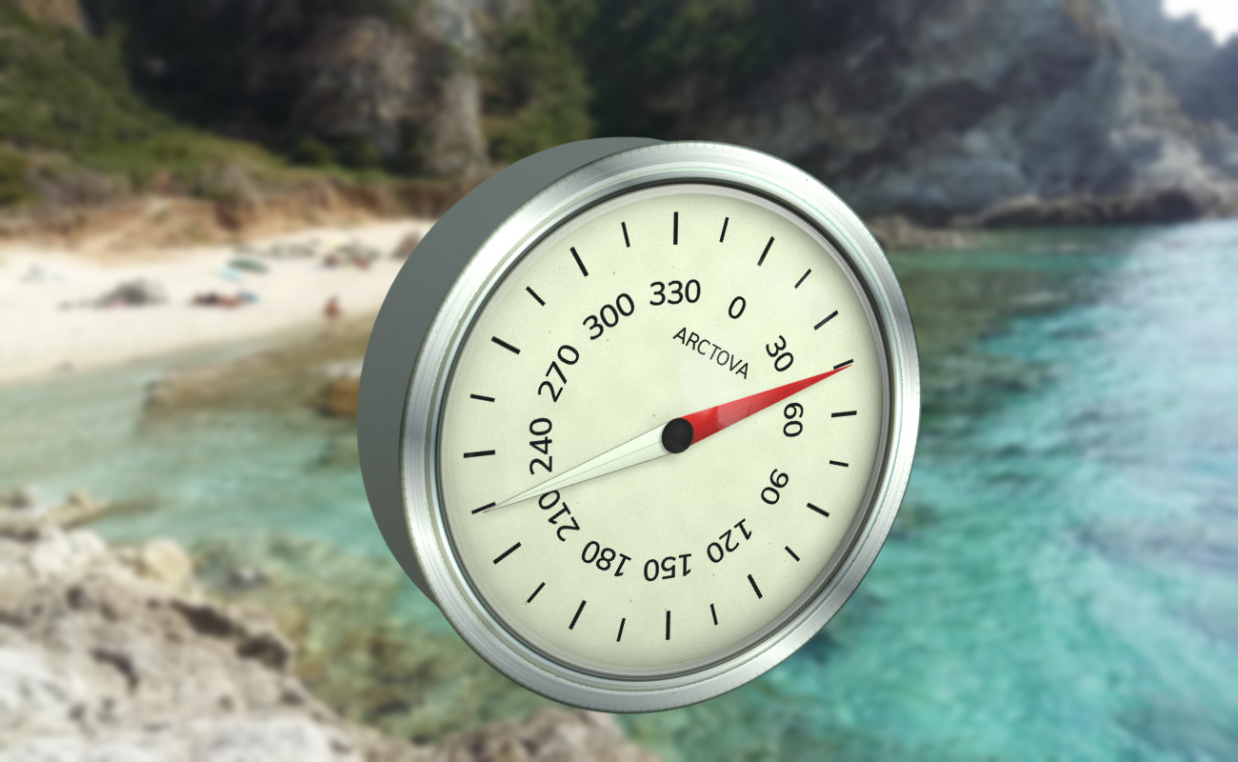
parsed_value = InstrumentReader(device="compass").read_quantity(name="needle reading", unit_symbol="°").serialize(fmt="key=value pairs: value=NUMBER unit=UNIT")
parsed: value=45 unit=°
